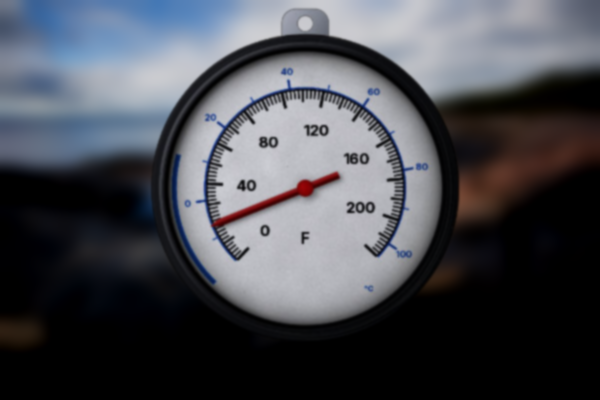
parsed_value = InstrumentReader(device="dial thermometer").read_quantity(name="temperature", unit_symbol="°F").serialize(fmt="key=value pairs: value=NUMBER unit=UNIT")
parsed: value=20 unit=°F
